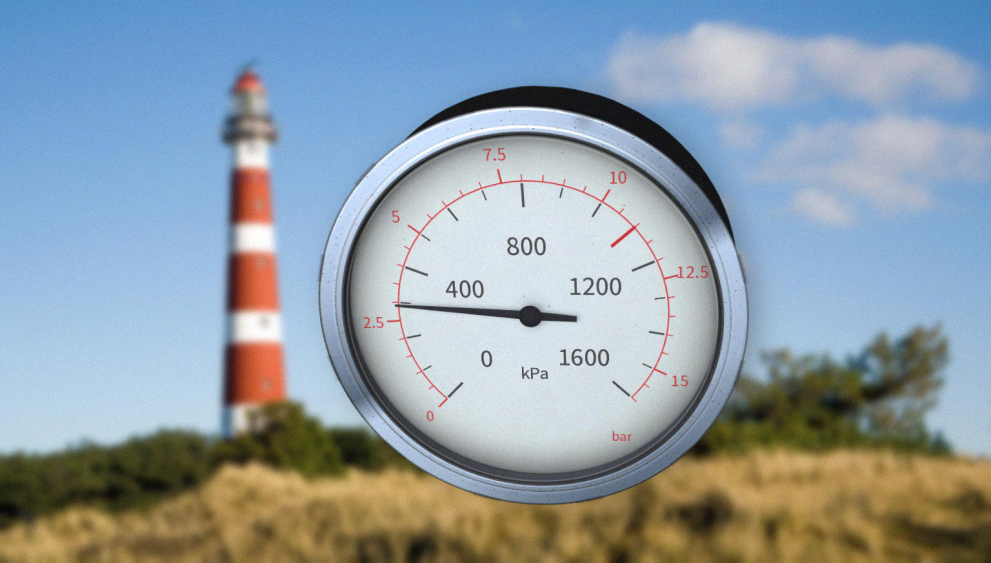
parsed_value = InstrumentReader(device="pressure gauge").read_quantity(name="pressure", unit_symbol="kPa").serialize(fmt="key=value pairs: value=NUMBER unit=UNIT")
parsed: value=300 unit=kPa
